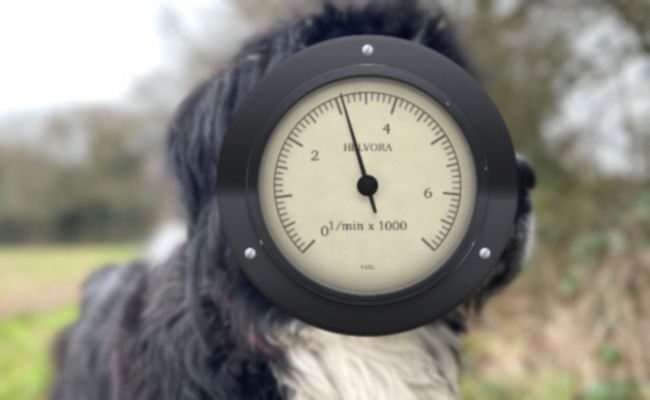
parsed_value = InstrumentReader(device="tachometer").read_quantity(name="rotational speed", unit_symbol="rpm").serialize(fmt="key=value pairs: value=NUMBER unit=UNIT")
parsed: value=3100 unit=rpm
